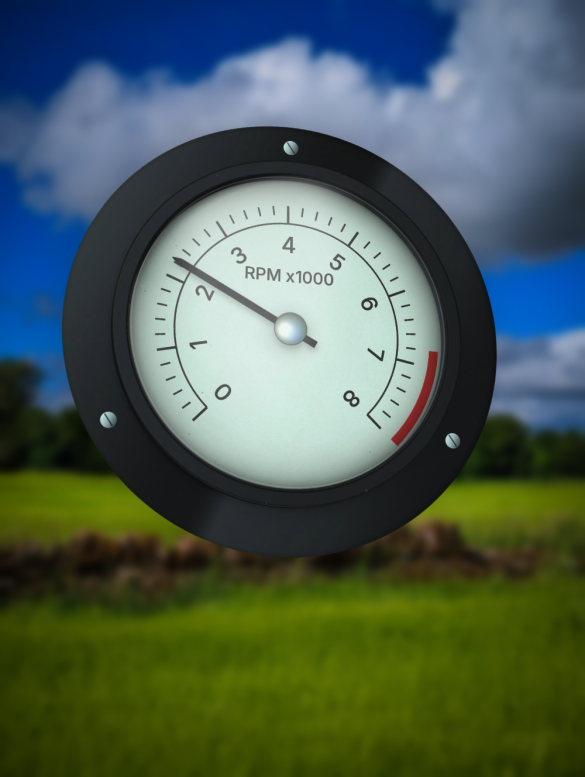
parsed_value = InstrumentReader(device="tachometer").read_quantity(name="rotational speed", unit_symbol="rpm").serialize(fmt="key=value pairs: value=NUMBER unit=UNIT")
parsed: value=2200 unit=rpm
